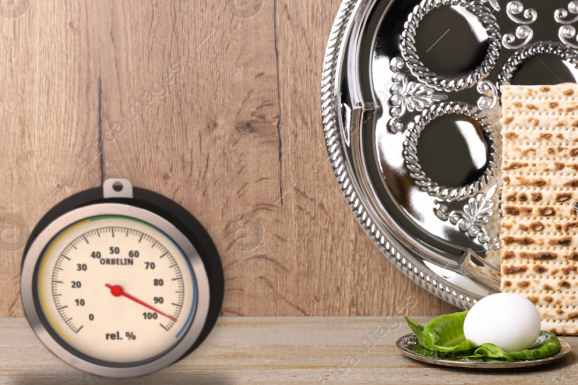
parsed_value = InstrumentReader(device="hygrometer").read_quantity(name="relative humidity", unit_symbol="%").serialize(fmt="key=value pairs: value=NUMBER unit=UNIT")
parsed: value=95 unit=%
